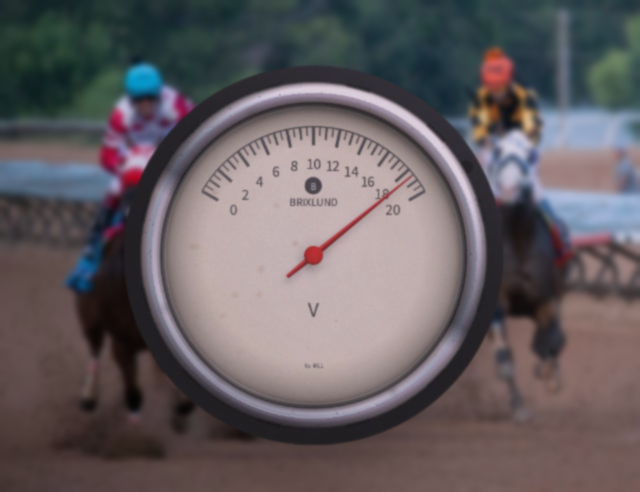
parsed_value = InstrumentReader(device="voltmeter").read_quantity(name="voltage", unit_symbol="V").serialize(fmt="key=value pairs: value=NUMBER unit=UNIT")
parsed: value=18.5 unit=V
